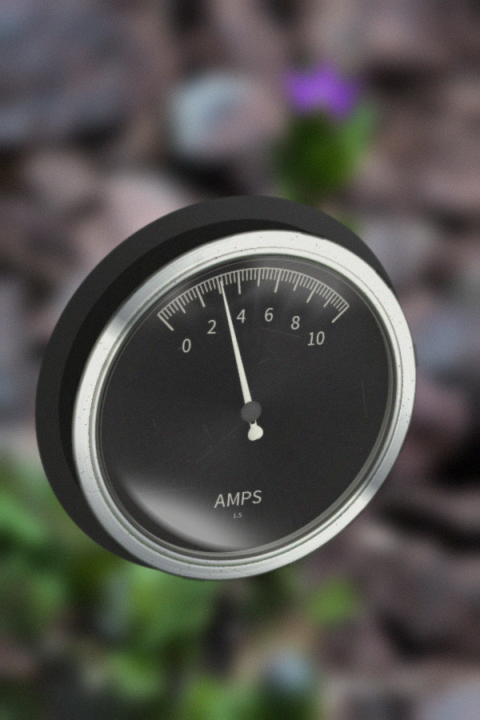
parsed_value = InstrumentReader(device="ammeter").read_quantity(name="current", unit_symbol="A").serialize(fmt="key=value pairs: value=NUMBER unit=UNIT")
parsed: value=3 unit=A
